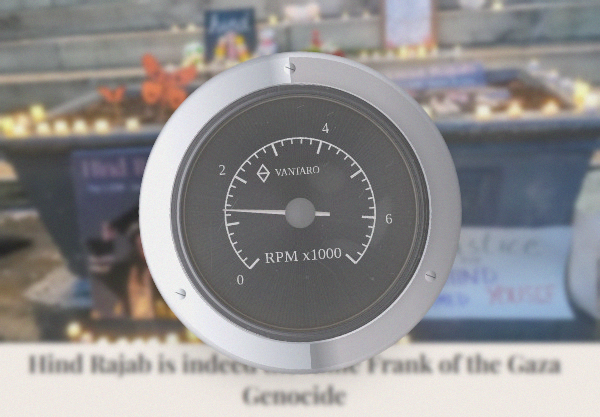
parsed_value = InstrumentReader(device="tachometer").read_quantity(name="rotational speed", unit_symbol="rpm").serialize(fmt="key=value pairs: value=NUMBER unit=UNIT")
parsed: value=1300 unit=rpm
